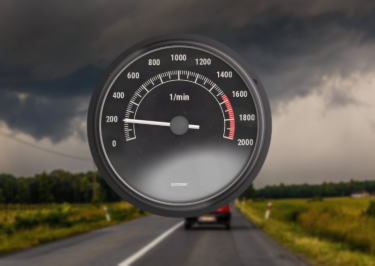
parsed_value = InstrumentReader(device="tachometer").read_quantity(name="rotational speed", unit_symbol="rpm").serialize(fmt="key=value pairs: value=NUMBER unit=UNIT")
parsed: value=200 unit=rpm
